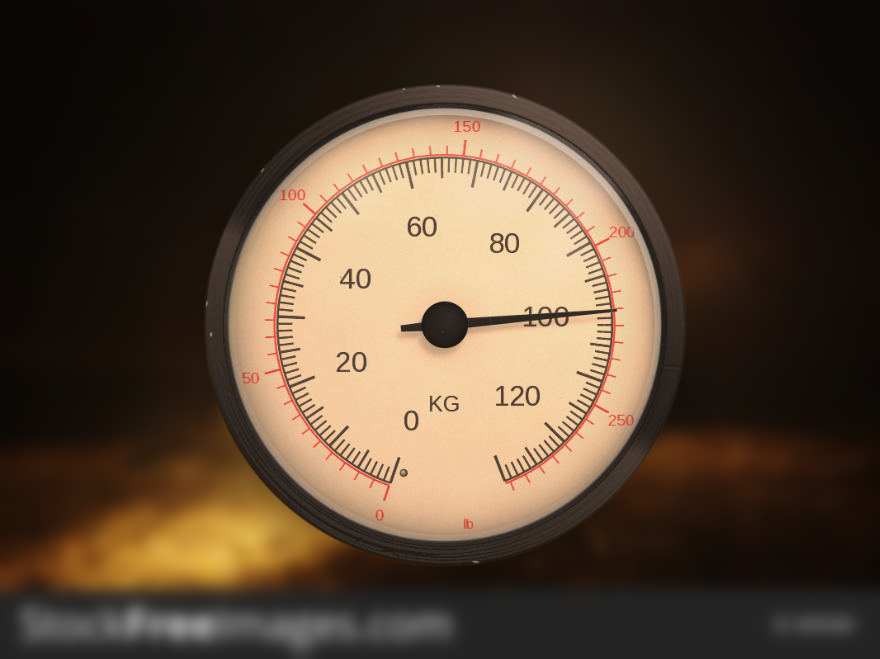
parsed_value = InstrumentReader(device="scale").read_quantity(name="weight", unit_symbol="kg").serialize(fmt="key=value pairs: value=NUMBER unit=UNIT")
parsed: value=100 unit=kg
